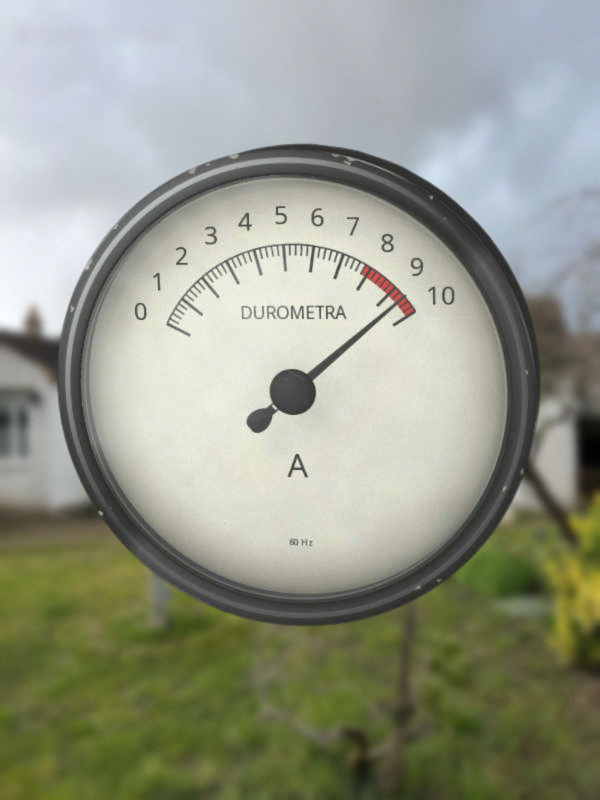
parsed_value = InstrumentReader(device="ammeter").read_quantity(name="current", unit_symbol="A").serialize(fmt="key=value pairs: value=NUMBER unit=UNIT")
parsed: value=9.4 unit=A
